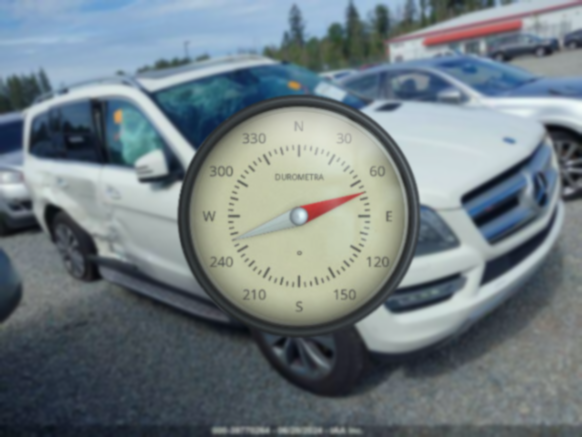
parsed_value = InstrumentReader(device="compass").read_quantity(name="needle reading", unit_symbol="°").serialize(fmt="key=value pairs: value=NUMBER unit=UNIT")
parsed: value=70 unit=°
